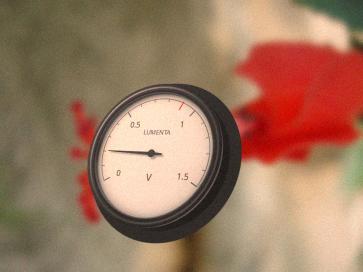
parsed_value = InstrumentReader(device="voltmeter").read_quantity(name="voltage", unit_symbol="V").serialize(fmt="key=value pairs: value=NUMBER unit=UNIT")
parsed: value=0.2 unit=V
